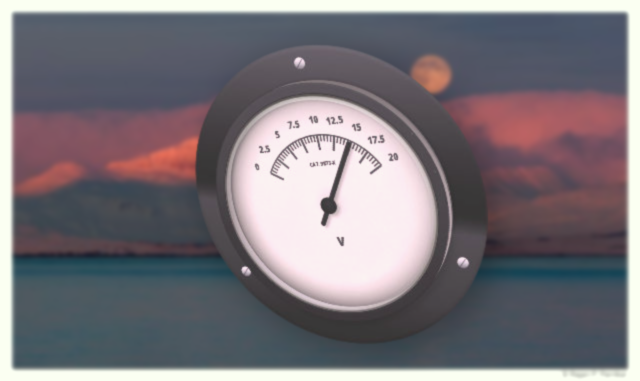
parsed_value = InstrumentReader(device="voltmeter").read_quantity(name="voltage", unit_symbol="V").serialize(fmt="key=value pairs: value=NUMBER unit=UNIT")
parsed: value=15 unit=V
